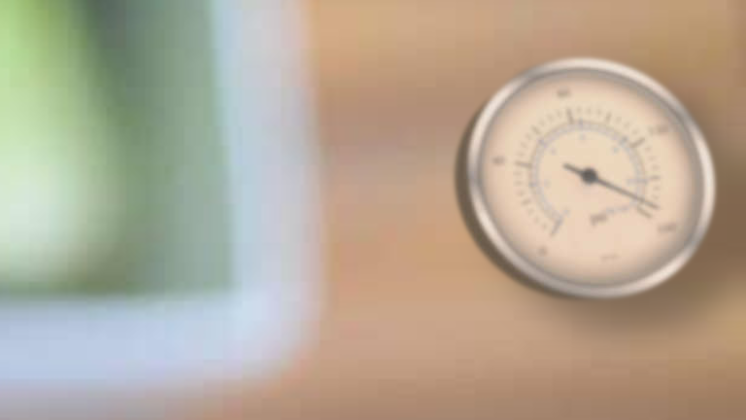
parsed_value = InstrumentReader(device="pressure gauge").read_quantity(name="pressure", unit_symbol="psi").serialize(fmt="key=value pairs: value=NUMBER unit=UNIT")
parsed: value=155 unit=psi
